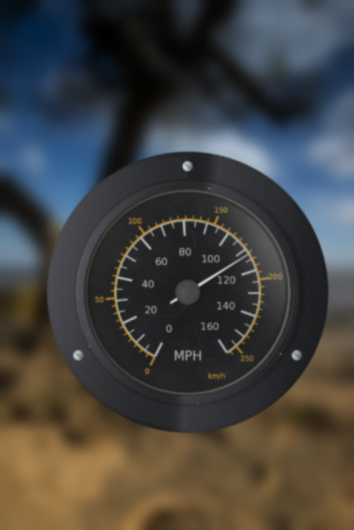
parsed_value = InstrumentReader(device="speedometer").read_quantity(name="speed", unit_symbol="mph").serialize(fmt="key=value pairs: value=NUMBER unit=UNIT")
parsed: value=112.5 unit=mph
